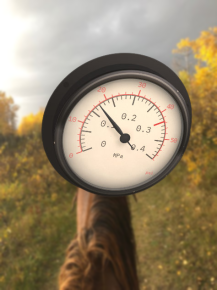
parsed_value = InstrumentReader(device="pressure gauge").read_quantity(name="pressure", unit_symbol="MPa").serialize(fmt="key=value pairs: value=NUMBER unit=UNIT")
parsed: value=0.12 unit=MPa
